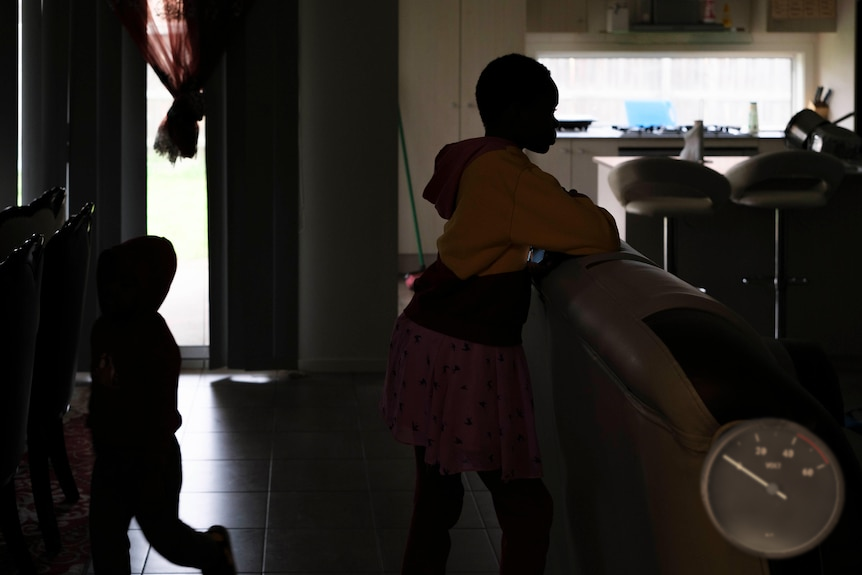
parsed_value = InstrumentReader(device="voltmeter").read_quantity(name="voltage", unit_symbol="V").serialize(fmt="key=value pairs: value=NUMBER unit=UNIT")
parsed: value=0 unit=V
